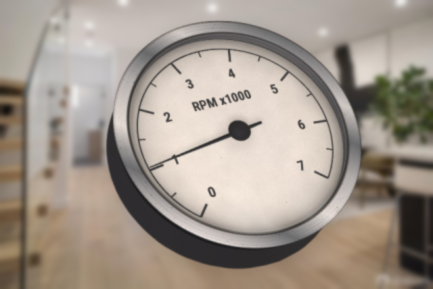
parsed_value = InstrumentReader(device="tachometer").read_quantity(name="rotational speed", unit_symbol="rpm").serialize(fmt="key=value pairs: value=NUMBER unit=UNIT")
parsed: value=1000 unit=rpm
